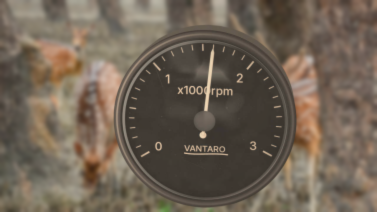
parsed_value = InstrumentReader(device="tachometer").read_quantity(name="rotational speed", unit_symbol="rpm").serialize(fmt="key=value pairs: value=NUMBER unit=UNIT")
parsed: value=1600 unit=rpm
